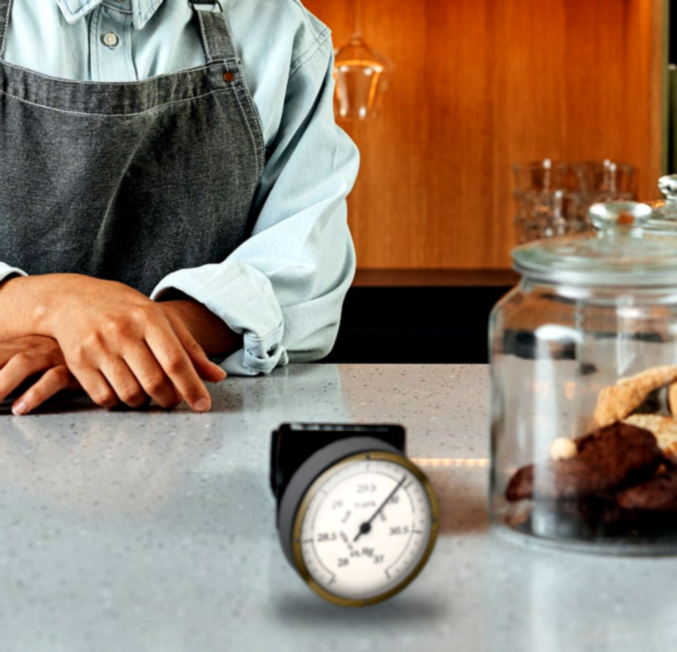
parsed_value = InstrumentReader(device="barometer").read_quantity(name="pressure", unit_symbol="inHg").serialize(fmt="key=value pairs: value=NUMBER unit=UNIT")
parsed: value=29.9 unit=inHg
